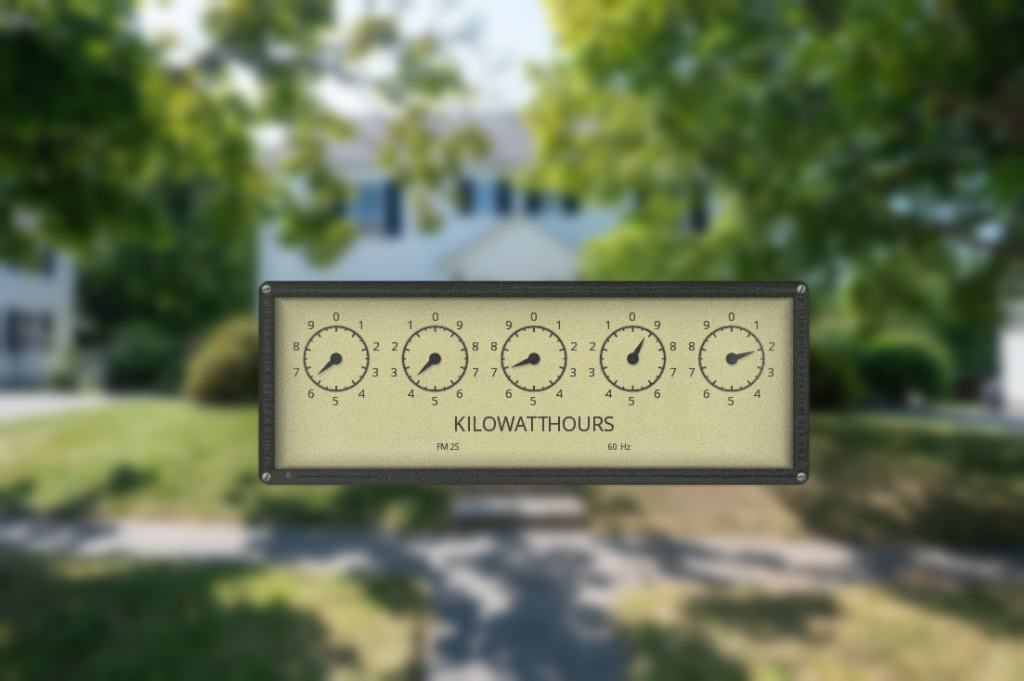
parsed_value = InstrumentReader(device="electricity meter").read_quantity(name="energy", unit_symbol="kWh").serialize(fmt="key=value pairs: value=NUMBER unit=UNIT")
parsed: value=63692 unit=kWh
